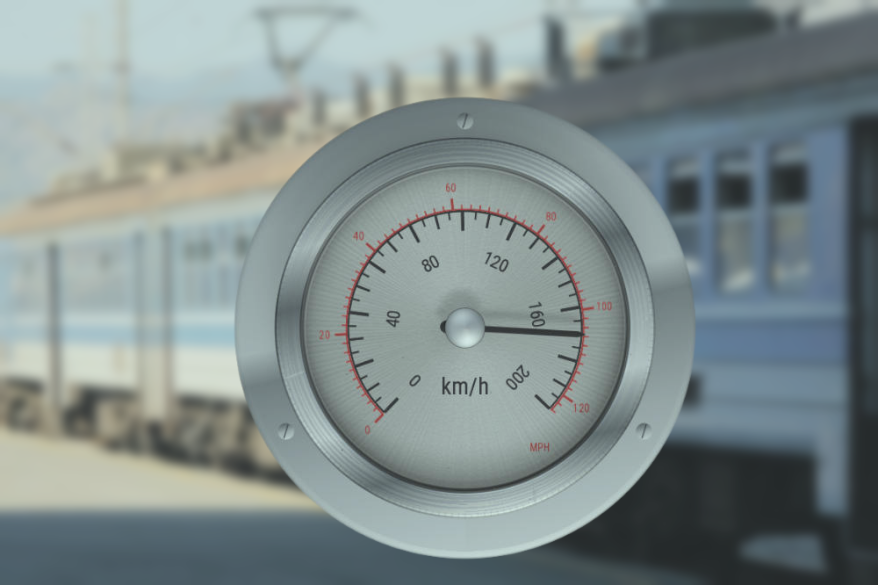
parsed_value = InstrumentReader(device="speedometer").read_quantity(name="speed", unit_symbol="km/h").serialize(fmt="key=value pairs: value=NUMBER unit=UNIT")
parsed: value=170 unit=km/h
